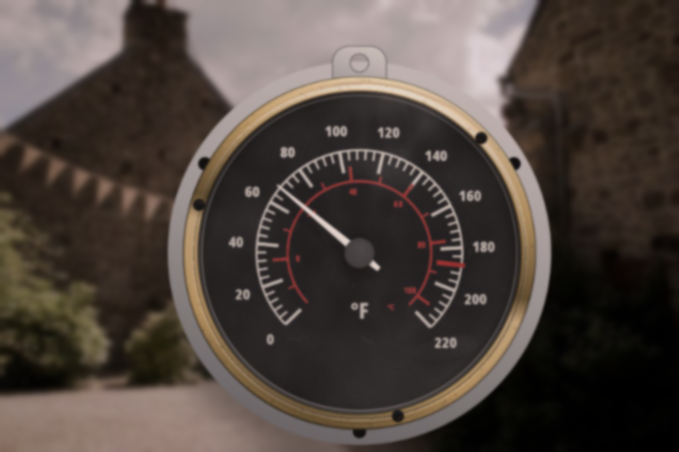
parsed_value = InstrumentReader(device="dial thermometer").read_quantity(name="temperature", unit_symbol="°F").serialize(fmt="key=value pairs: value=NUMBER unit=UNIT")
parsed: value=68 unit=°F
